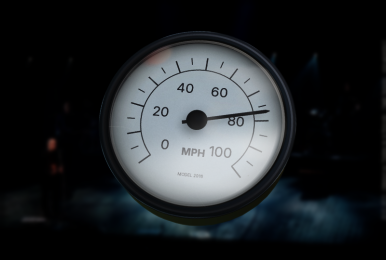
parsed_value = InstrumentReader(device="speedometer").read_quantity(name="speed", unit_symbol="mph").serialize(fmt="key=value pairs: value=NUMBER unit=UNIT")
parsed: value=77.5 unit=mph
